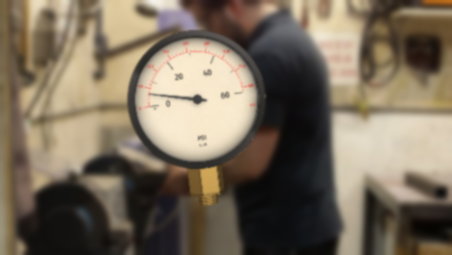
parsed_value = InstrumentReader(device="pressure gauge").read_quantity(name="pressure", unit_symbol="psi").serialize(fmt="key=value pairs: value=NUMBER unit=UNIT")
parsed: value=5 unit=psi
